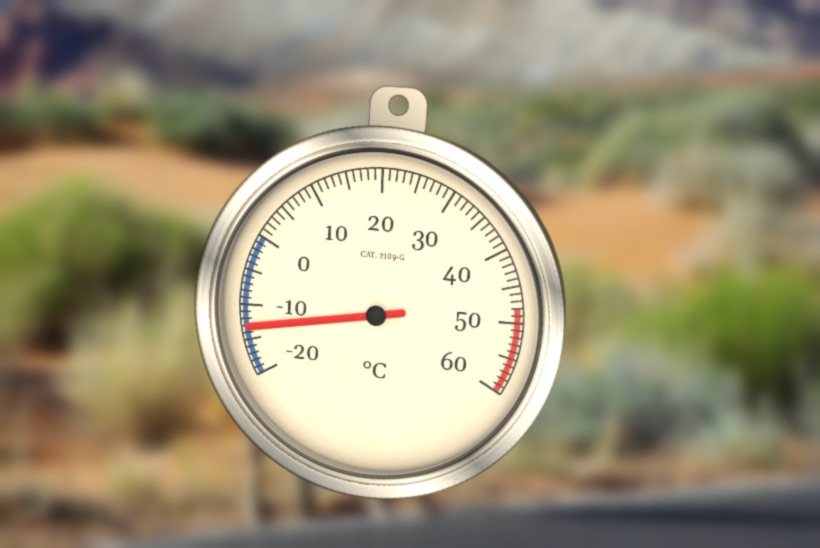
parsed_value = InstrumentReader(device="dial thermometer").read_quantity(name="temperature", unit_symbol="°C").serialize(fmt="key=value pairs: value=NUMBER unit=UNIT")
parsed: value=-13 unit=°C
